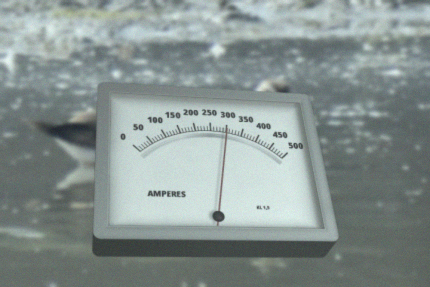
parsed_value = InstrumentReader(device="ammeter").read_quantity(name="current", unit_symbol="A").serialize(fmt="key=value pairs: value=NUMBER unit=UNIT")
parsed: value=300 unit=A
